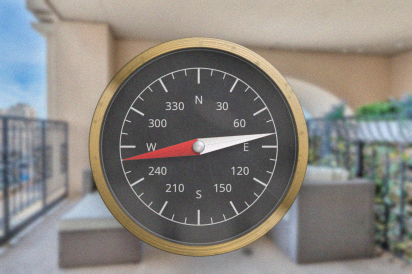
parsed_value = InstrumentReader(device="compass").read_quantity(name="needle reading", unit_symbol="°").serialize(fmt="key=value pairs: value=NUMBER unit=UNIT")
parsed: value=260 unit=°
